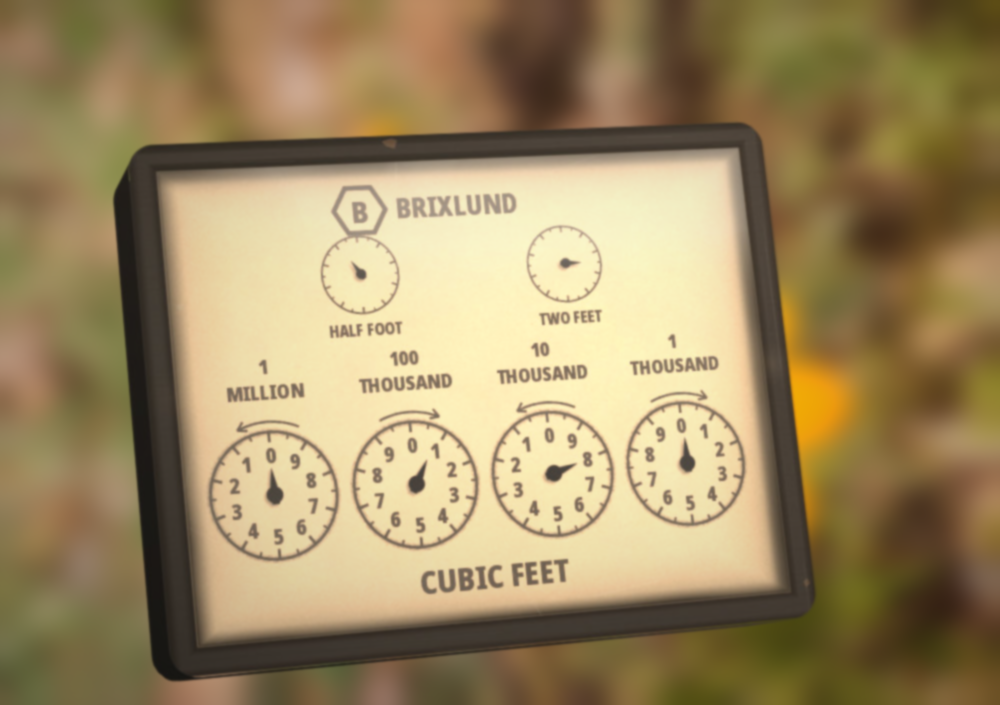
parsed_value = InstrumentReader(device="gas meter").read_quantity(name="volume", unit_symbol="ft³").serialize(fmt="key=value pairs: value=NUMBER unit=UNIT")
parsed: value=8000 unit=ft³
